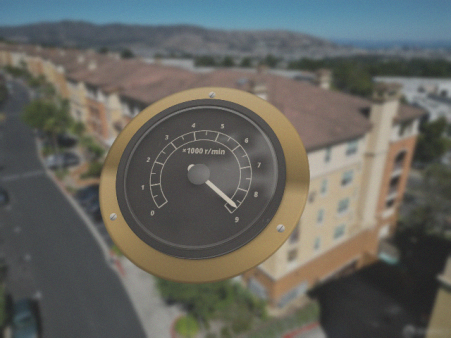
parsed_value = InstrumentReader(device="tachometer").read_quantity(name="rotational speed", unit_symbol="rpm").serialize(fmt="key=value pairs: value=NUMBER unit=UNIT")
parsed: value=8750 unit=rpm
